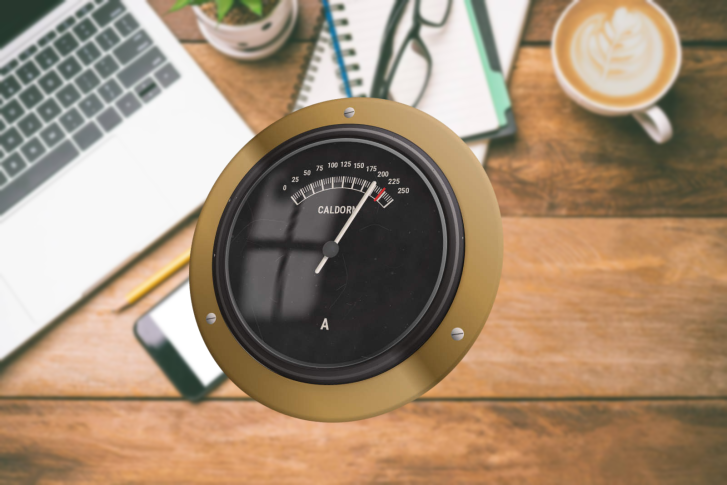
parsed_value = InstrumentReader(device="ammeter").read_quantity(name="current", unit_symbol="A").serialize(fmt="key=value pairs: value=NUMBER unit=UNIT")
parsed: value=200 unit=A
